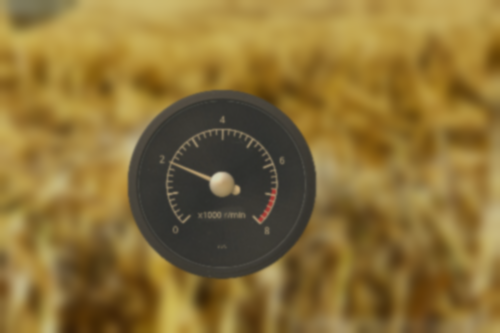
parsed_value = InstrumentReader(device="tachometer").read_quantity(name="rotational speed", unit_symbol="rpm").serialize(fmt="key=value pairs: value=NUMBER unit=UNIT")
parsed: value=2000 unit=rpm
